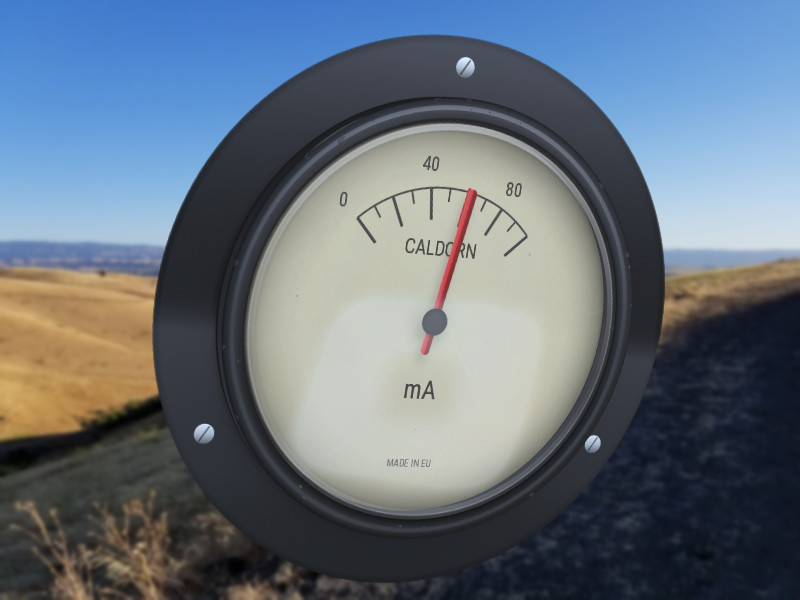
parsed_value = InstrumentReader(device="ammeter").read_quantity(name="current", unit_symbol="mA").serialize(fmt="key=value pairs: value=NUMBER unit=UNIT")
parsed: value=60 unit=mA
